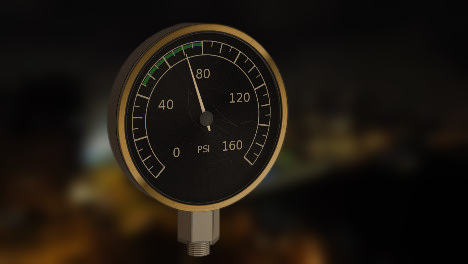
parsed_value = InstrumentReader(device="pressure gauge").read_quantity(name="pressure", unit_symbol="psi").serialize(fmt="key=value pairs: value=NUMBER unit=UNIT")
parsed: value=70 unit=psi
